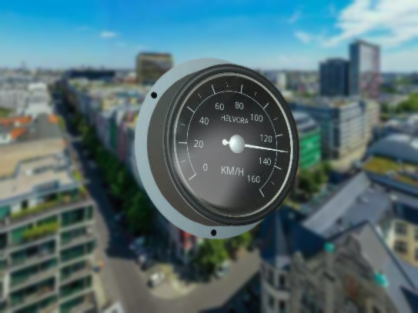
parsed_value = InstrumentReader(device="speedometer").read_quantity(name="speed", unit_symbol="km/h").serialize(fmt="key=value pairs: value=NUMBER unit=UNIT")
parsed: value=130 unit=km/h
